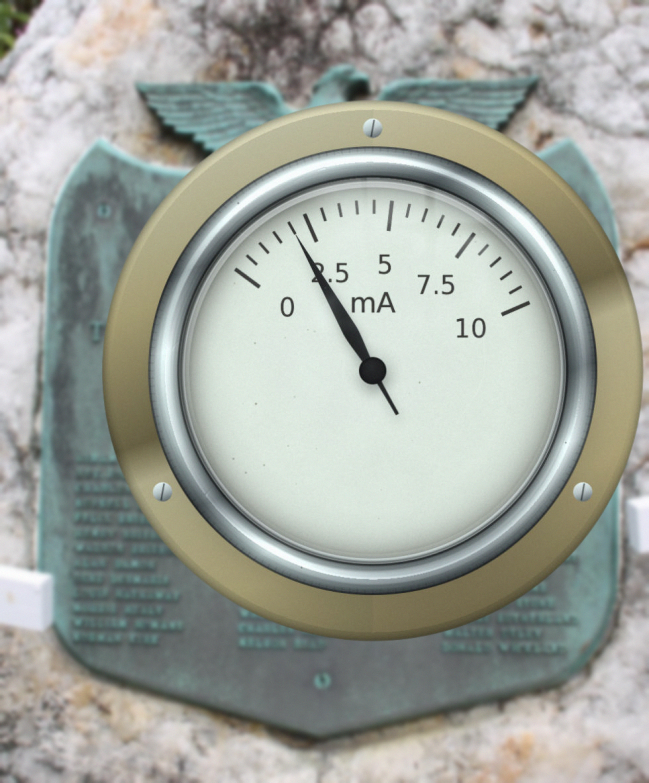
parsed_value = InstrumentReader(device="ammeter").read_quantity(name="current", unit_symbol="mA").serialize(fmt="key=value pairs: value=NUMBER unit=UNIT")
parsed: value=2 unit=mA
